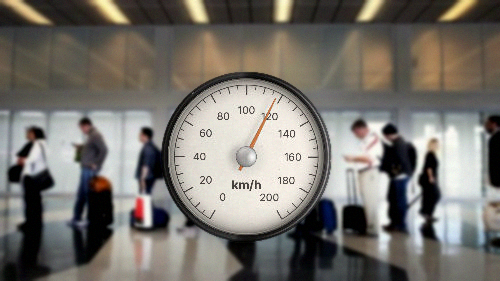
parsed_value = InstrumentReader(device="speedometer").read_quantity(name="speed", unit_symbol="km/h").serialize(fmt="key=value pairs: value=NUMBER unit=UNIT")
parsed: value=117.5 unit=km/h
